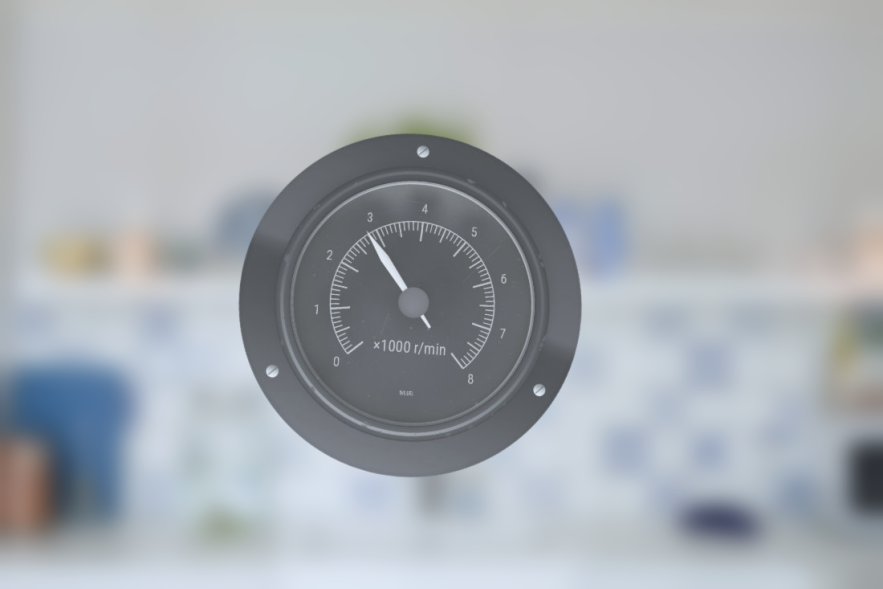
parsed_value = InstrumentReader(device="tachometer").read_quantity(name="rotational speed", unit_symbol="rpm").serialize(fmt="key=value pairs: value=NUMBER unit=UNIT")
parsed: value=2800 unit=rpm
